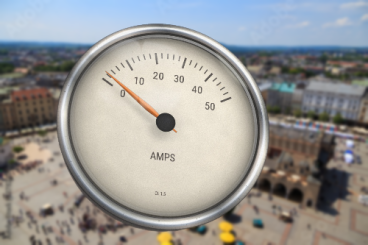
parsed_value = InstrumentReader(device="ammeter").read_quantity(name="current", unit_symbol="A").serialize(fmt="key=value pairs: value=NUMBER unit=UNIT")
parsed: value=2 unit=A
